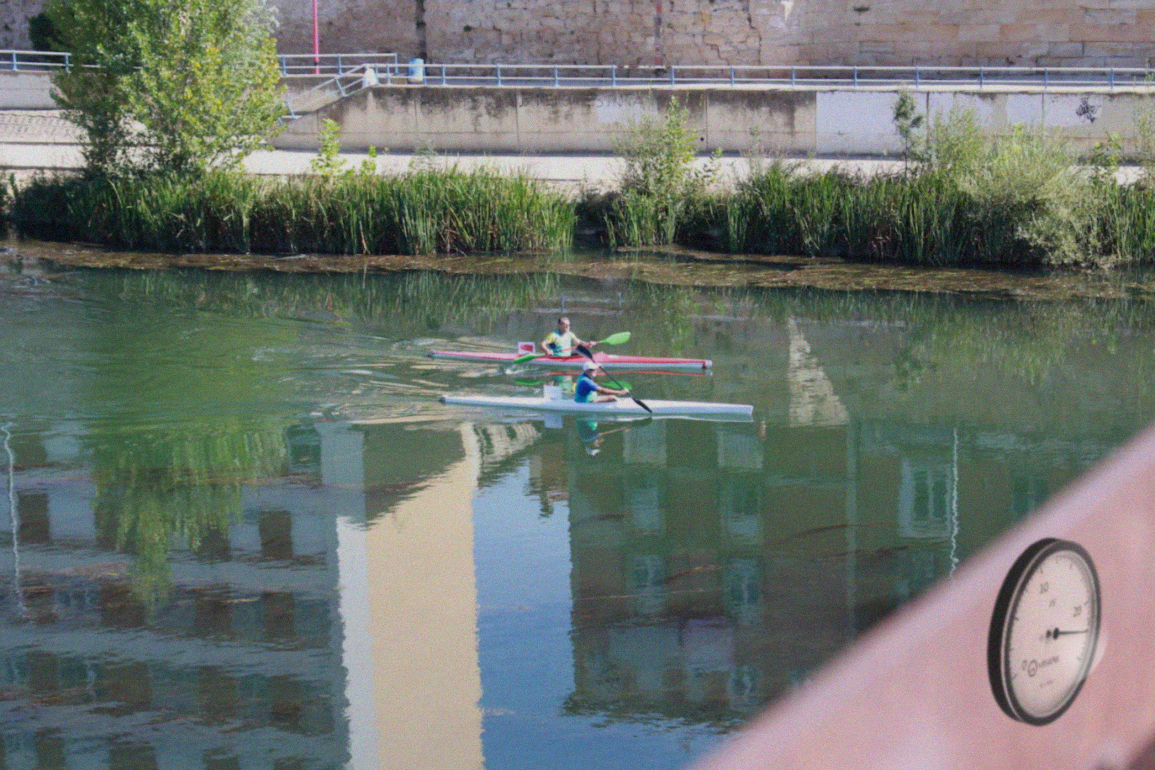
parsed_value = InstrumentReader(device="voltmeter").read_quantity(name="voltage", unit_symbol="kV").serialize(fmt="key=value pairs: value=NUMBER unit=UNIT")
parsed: value=22.5 unit=kV
